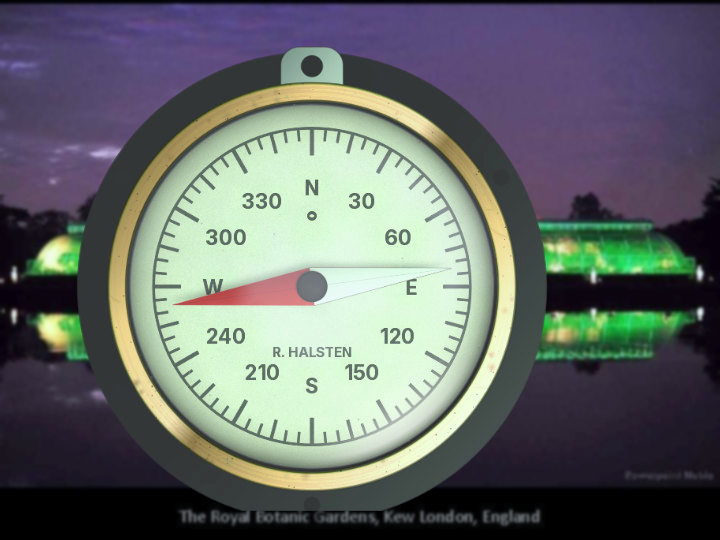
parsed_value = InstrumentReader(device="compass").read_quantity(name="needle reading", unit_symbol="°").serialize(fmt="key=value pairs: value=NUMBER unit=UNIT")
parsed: value=262.5 unit=°
